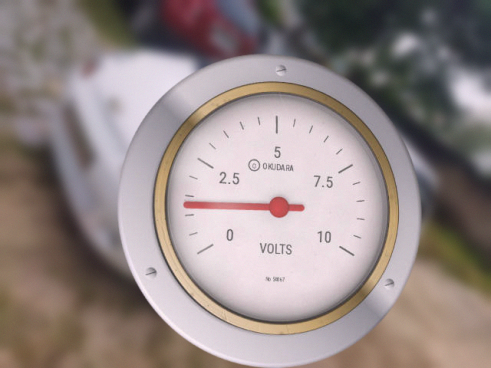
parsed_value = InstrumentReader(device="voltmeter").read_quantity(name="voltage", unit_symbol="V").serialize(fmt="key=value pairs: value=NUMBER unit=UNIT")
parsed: value=1.25 unit=V
